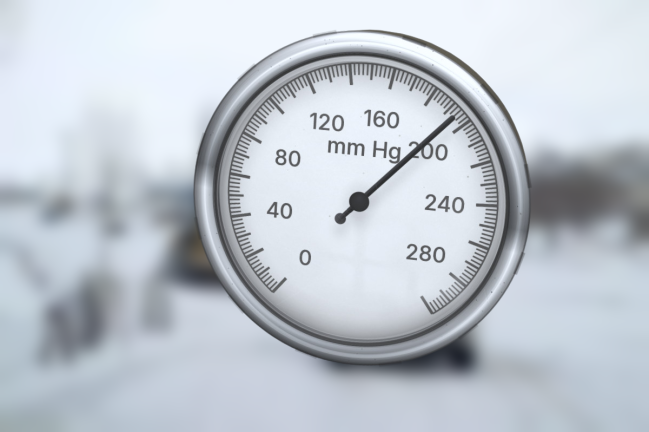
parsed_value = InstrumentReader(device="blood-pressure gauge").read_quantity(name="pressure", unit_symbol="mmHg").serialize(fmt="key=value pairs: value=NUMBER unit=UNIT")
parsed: value=194 unit=mmHg
